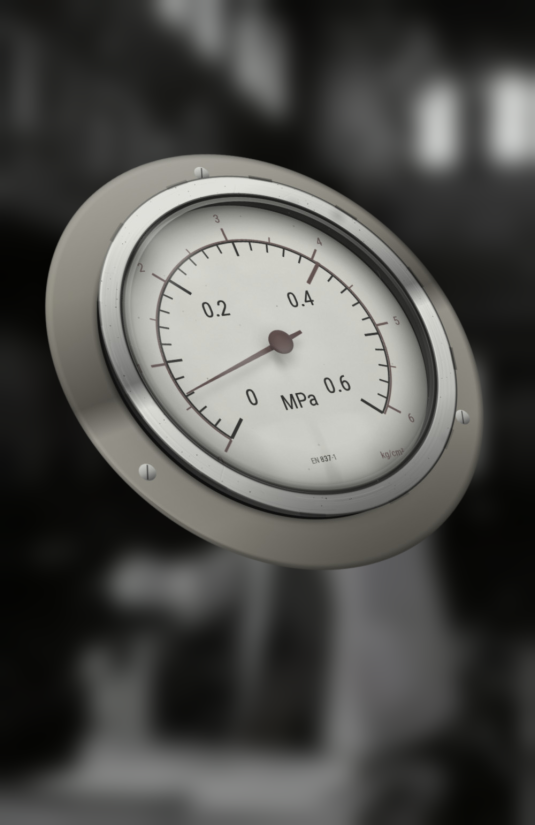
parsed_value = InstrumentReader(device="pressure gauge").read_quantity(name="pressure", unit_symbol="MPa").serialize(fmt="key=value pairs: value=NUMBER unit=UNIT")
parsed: value=0.06 unit=MPa
